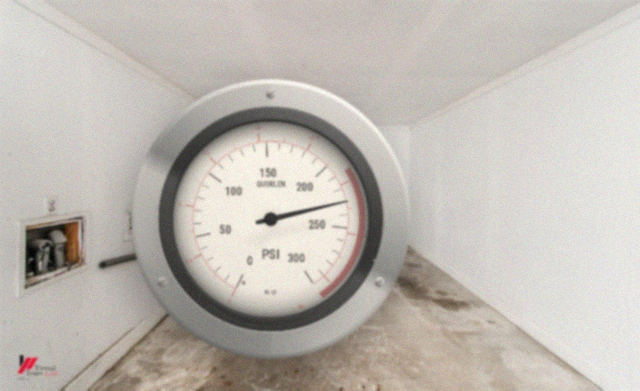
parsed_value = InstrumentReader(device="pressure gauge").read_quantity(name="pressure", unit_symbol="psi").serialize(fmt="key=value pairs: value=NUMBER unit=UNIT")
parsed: value=230 unit=psi
